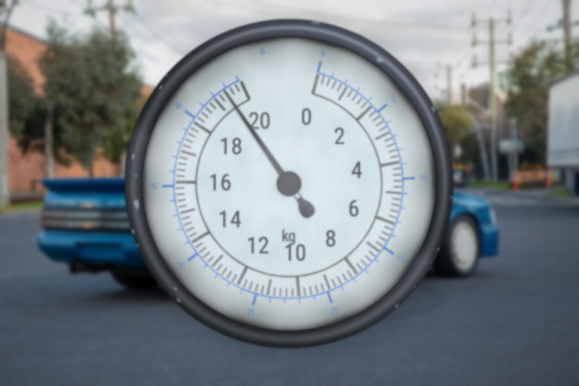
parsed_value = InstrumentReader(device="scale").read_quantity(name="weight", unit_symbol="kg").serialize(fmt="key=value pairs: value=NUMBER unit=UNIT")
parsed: value=19.4 unit=kg
